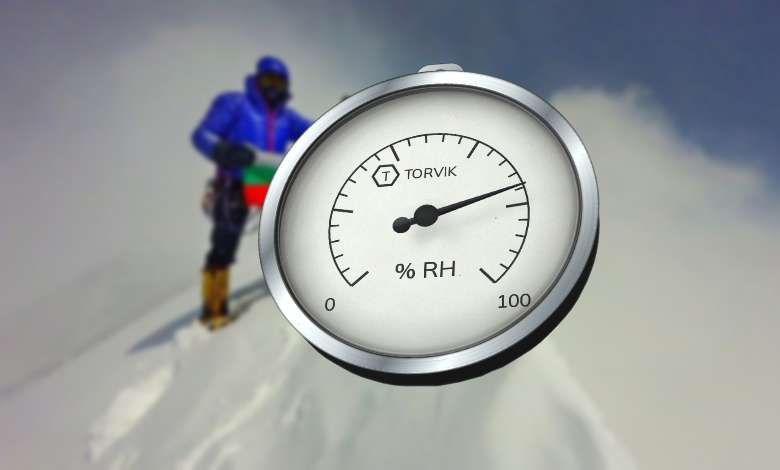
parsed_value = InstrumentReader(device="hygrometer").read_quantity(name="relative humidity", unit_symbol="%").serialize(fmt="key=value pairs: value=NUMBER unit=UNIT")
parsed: value=76 unit=%
